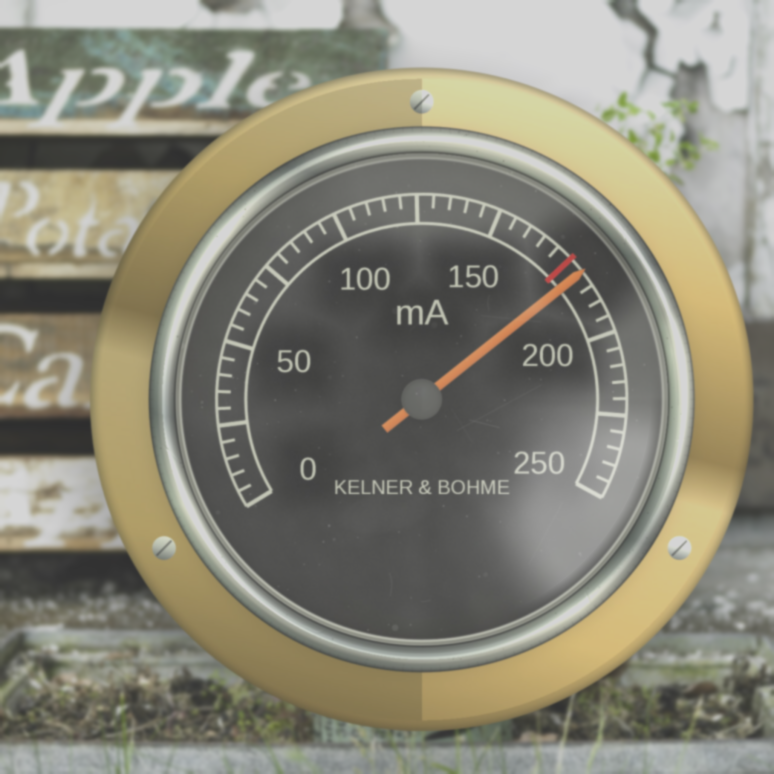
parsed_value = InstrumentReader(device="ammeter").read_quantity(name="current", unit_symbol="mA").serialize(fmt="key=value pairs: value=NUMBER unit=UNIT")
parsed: value=180 unit=mA
